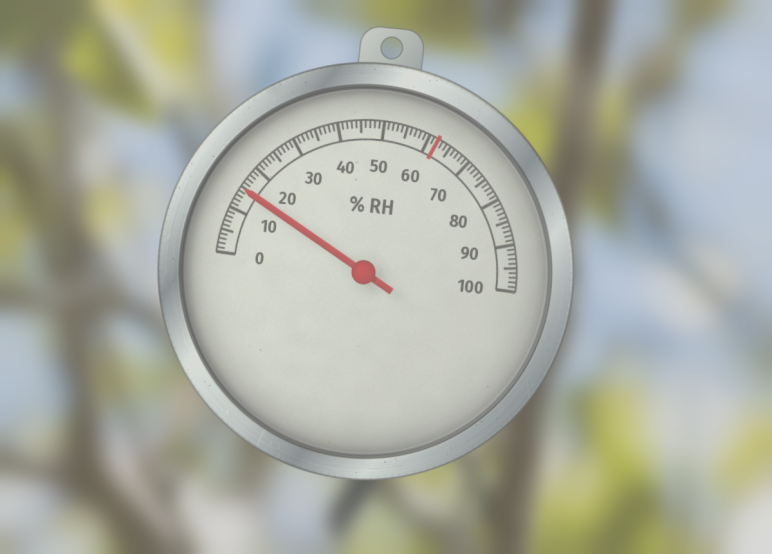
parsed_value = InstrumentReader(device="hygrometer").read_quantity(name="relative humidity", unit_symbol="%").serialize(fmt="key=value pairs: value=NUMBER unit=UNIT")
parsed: value=15 unit=%
